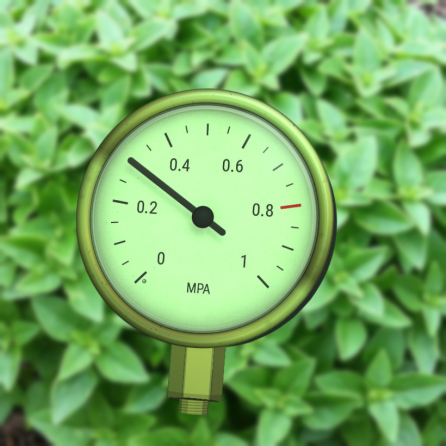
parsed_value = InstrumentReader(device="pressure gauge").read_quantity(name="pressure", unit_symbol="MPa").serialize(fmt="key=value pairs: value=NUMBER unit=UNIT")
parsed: value=0.3 unit=MPa
